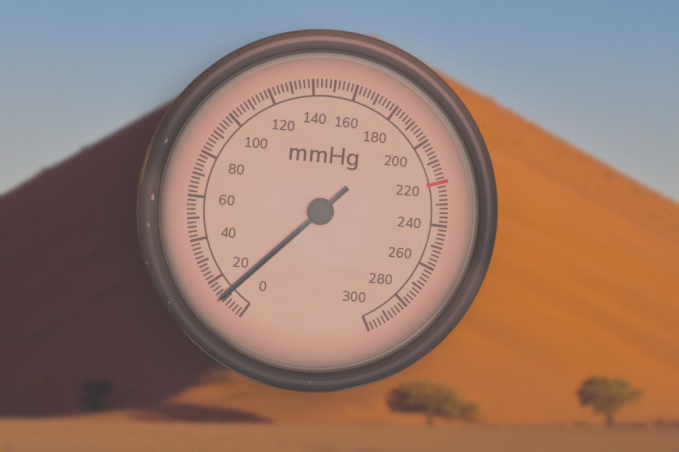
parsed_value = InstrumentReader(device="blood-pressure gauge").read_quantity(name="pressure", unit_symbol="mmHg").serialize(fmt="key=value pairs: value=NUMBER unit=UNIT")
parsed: value=12 unit=mmHg
